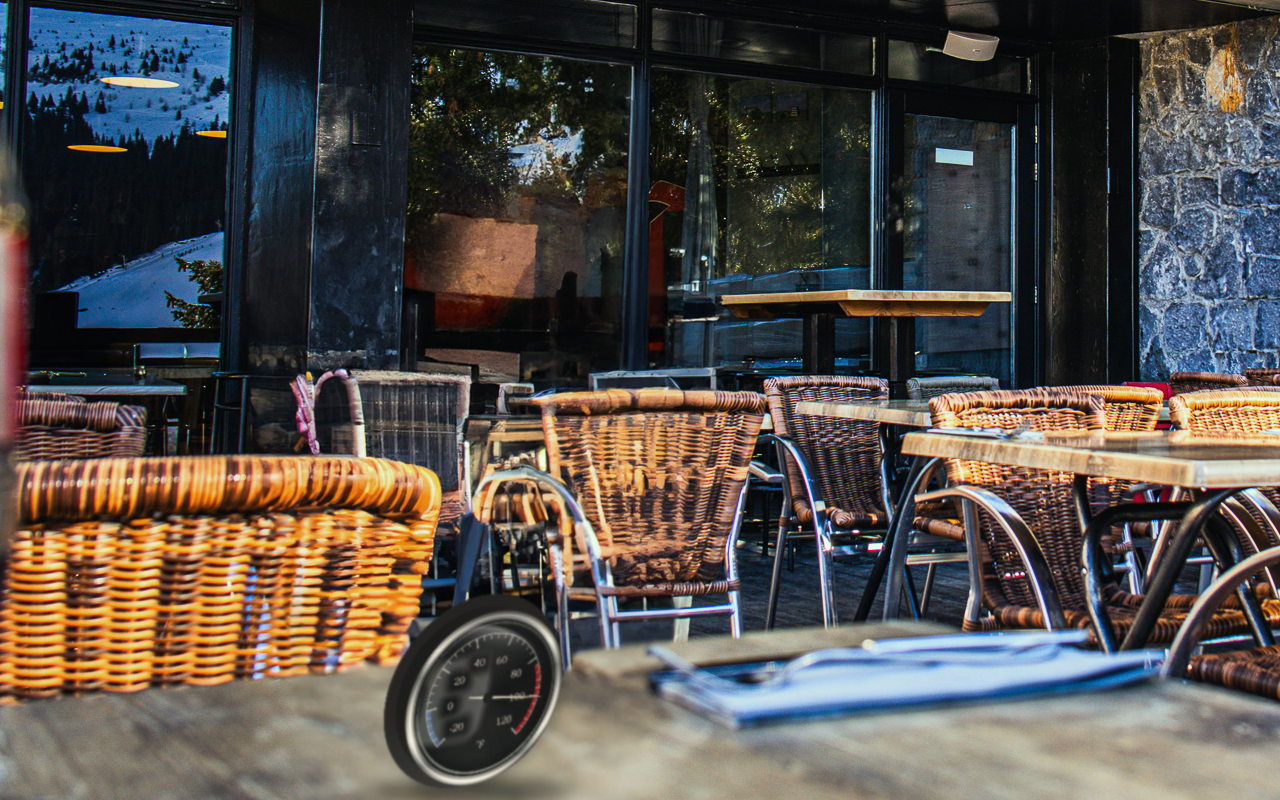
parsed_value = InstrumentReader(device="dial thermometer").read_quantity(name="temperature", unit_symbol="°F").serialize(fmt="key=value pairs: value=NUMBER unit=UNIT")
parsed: value=100 unit=°F
